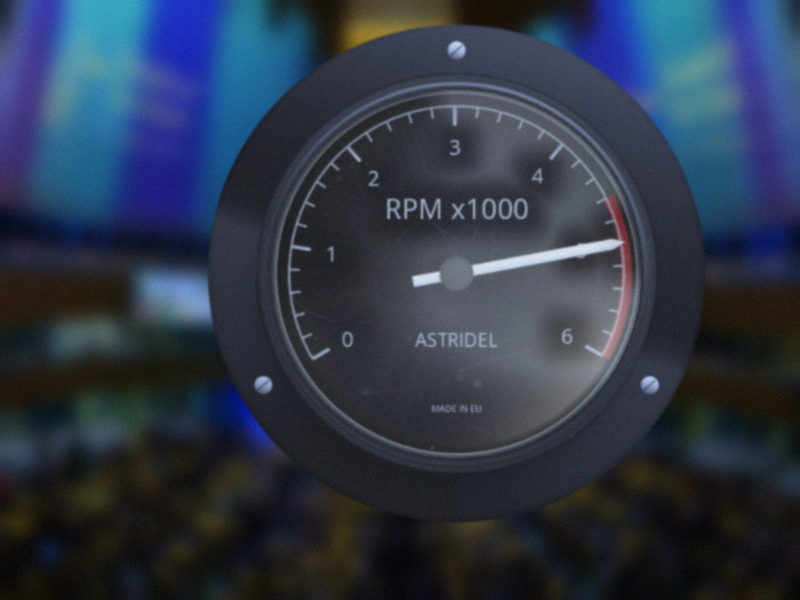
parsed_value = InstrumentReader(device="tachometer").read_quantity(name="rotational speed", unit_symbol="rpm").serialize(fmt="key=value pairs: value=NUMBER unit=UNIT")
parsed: value=5000 unit=rpm
